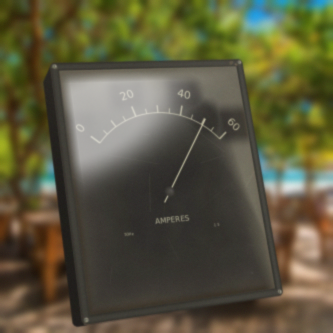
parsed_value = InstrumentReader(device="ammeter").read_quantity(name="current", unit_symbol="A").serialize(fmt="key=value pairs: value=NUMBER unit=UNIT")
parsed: value=50 unit=A
